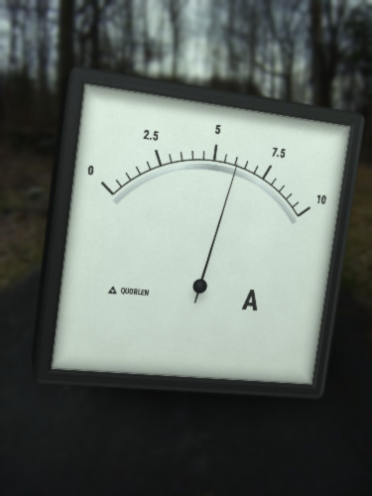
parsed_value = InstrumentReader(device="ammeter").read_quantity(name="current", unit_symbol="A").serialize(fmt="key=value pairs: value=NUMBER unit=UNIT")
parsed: value=6 unit=A
